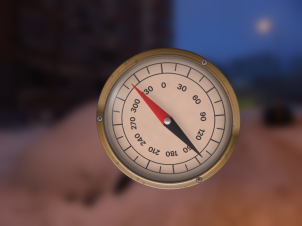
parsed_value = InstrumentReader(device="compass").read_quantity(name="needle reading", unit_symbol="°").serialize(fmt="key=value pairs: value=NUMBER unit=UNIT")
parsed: value=322.5 unit=°
